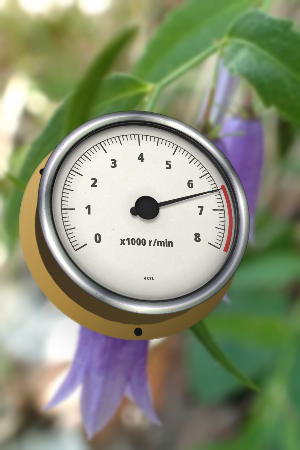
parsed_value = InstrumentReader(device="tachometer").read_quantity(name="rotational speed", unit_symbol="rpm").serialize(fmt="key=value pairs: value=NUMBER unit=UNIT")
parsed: value=6500 unit=rpm
